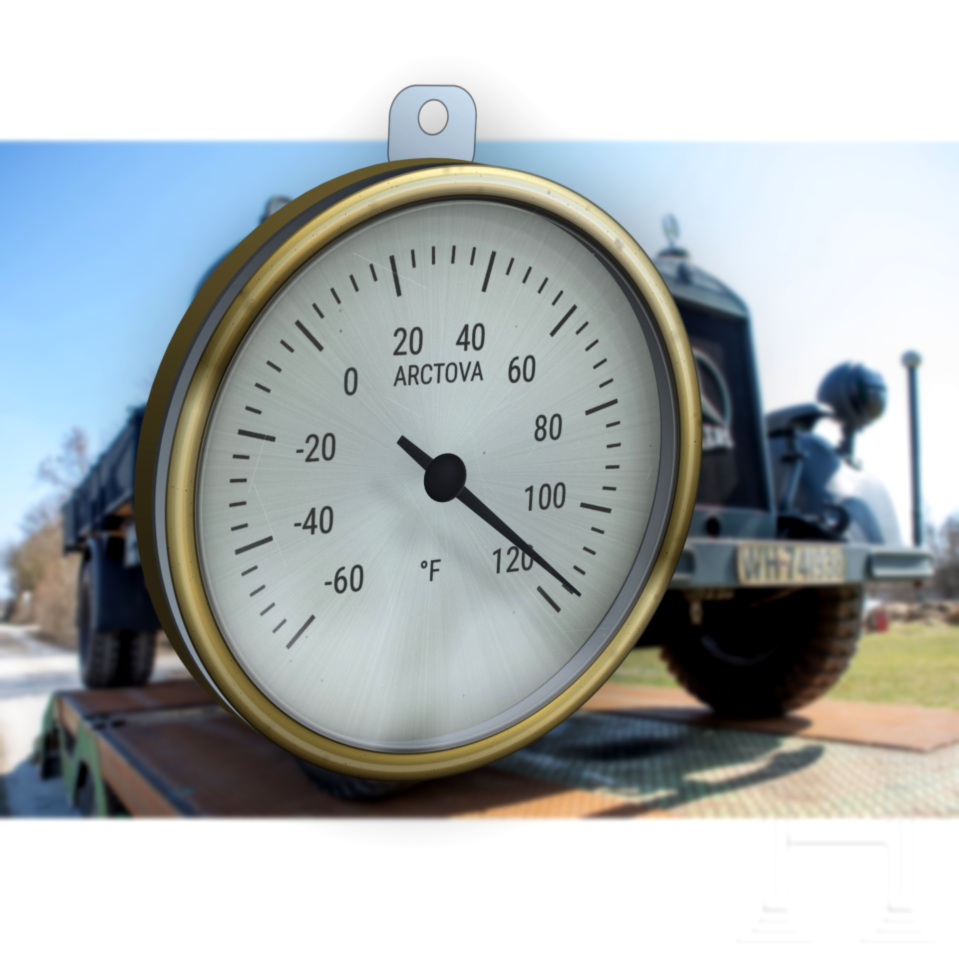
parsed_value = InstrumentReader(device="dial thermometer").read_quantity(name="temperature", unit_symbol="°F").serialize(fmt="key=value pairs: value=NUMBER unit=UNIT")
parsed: value=116 unit=°F
